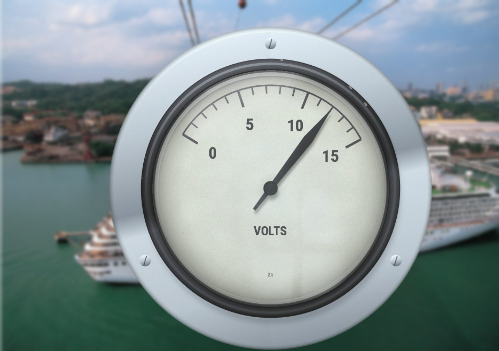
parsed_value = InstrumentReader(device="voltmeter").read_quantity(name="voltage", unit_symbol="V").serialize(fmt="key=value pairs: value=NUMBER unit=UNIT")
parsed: value=12 unit=V
